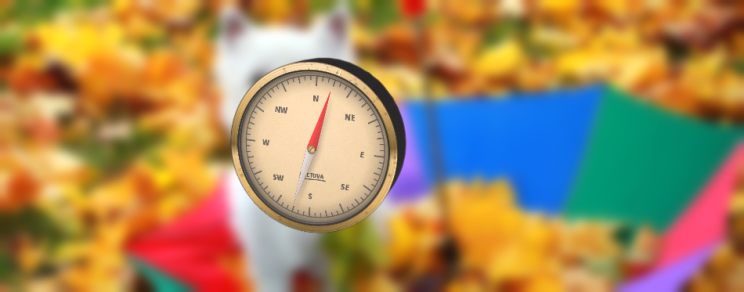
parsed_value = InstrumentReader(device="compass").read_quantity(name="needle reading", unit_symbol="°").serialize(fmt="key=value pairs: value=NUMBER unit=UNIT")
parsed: value=15 unit=°
